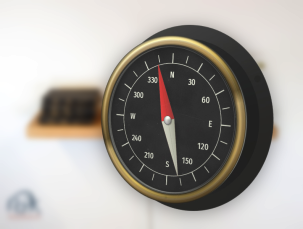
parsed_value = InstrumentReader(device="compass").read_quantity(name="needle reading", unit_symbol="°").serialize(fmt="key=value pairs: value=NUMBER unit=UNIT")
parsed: value=345 unit=°
